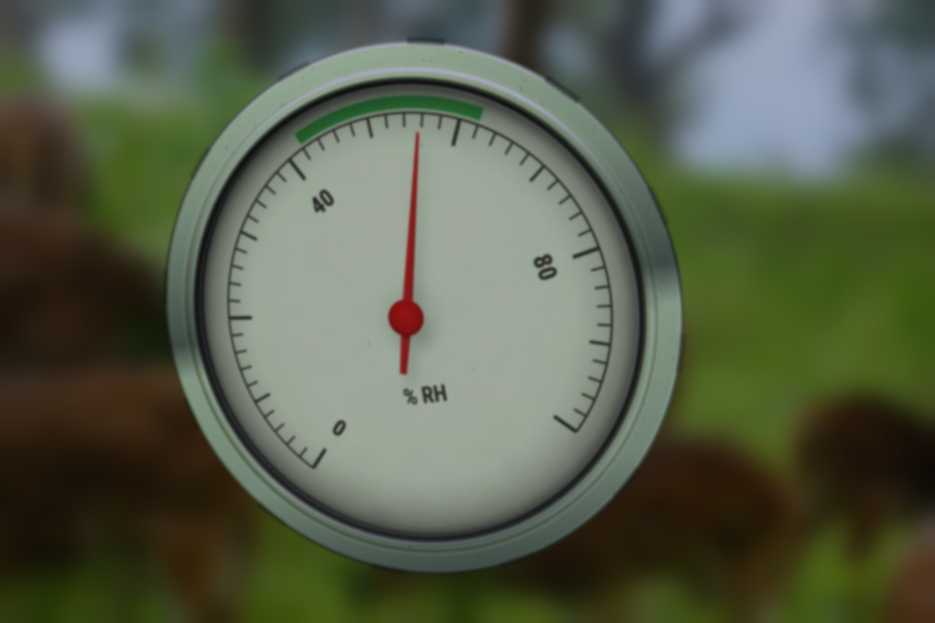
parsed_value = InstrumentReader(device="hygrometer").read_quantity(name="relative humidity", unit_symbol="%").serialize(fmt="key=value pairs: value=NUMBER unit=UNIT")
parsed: value=56 unit=%
